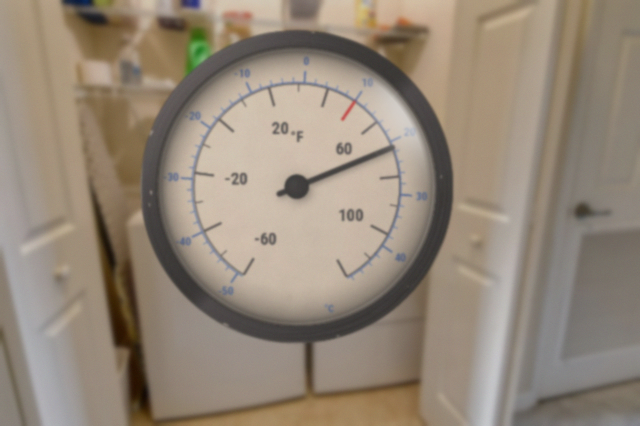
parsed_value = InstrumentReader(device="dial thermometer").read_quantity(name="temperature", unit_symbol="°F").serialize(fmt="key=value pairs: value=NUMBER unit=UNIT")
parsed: value=70 unit=°F
